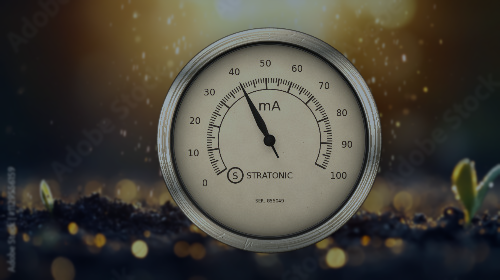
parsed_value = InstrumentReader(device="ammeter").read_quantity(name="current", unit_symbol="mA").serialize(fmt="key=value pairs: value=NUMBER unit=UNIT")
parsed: value=40 unit=mA
